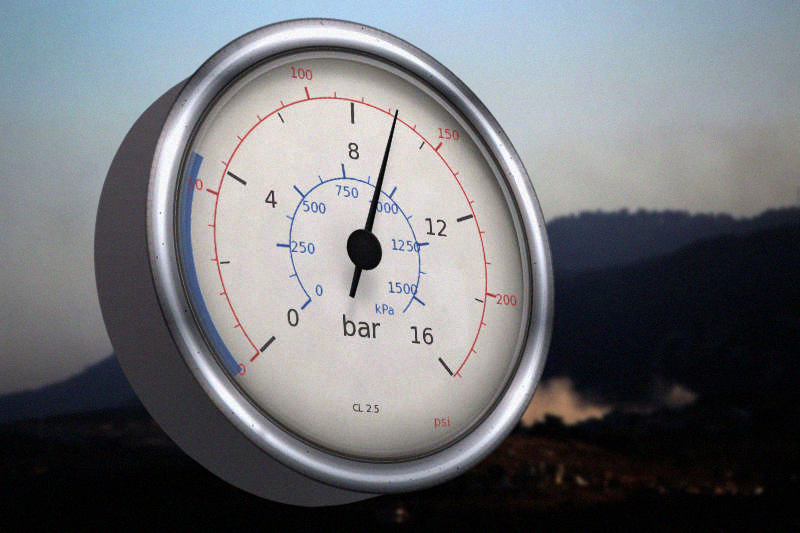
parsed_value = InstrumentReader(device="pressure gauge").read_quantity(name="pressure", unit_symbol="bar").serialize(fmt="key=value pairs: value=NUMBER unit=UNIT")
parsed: value=9 unit=bar
